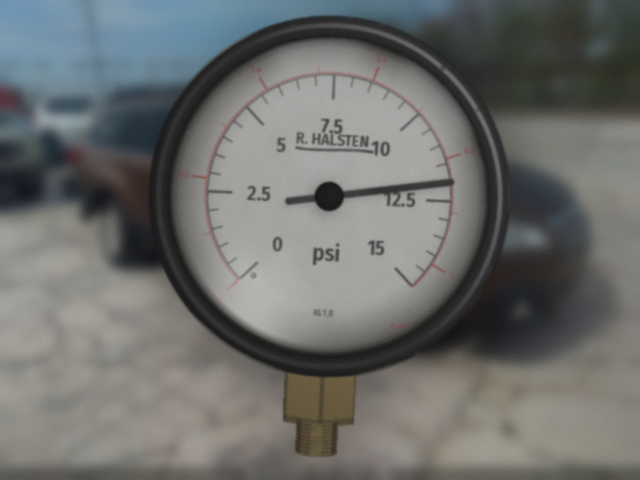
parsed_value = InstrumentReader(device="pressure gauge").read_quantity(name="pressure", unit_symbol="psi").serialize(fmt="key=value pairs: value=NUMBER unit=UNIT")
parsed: value=12 unit=psi
